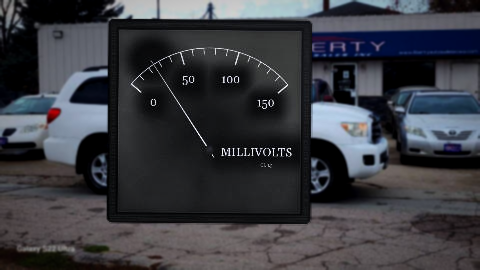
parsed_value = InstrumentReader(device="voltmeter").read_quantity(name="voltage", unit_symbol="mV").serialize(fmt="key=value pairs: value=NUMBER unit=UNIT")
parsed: value=25 unit=mV
